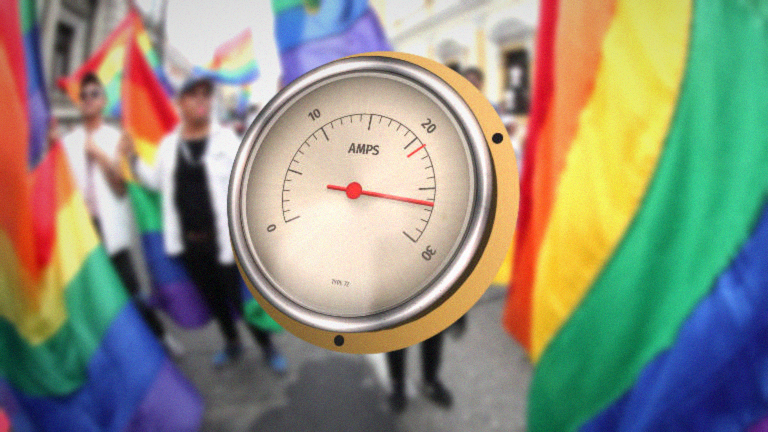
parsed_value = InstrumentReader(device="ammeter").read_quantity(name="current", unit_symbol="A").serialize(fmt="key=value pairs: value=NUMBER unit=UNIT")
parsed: value=26.5 unit=A
